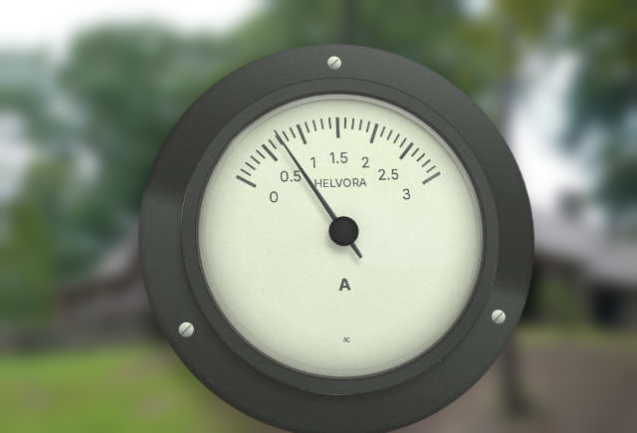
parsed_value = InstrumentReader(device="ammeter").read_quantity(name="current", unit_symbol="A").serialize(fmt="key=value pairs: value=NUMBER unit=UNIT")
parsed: value=0.7 unit=A
